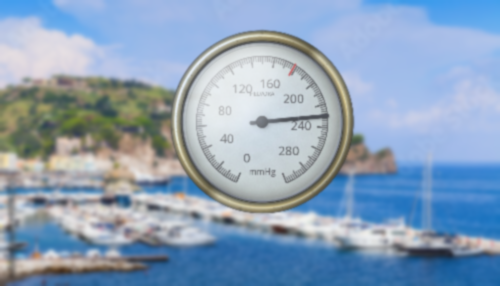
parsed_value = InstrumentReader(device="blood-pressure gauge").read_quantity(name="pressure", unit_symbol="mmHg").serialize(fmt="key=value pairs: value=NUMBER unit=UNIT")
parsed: value=230 unit=mmHg
